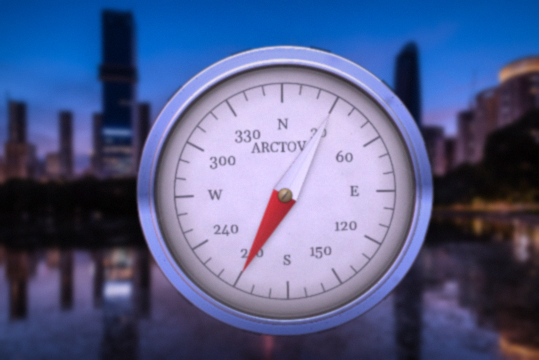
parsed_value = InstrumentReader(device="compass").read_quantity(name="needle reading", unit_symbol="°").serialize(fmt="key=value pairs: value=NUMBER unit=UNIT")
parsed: value=210 unit=°
